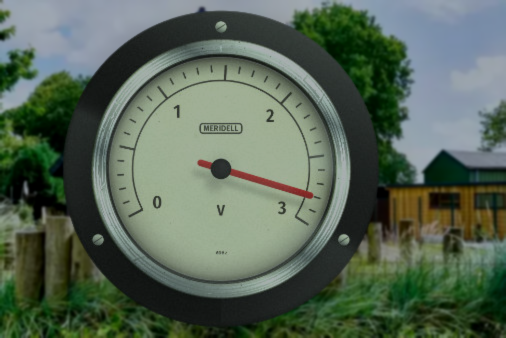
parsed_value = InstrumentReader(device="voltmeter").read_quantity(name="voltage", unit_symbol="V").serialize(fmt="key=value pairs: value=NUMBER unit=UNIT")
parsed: value=2.8 unit=V
